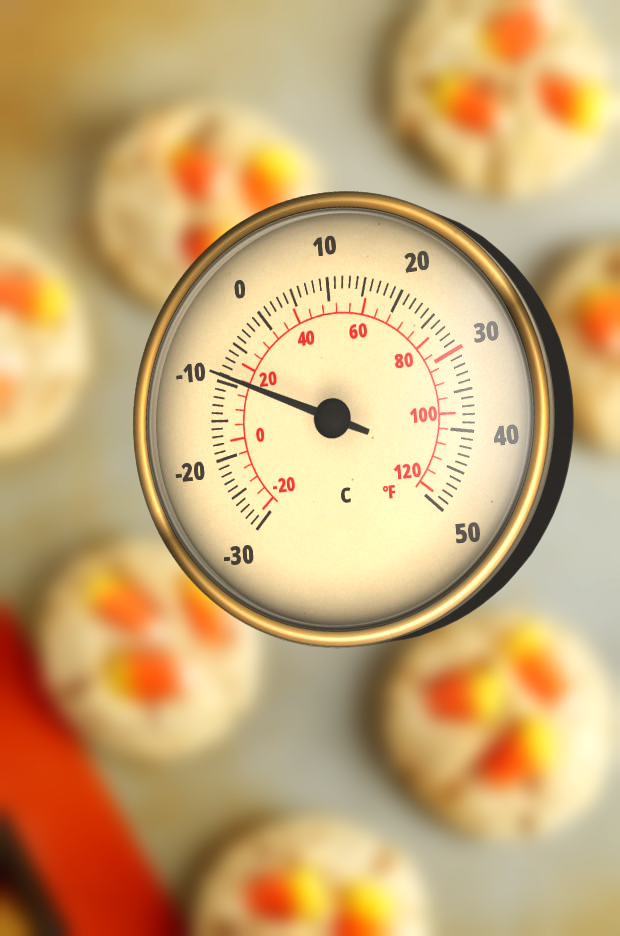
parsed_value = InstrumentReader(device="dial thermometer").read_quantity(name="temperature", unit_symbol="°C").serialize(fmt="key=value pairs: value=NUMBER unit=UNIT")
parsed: value=-9 unit=°C
